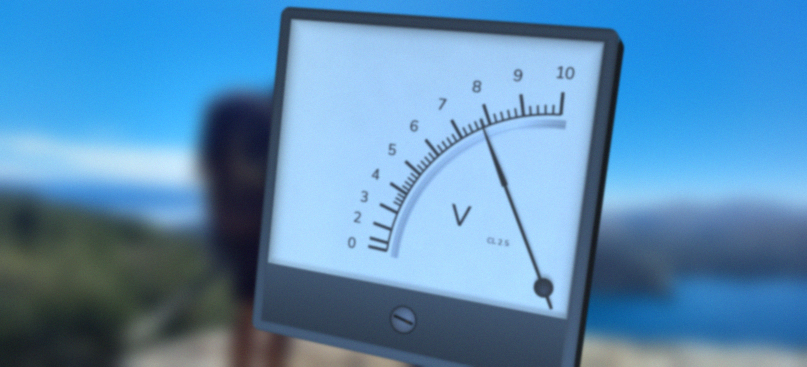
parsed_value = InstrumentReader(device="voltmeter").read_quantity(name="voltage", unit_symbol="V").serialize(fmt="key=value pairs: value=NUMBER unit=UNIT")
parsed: value=7.8 unit=V
